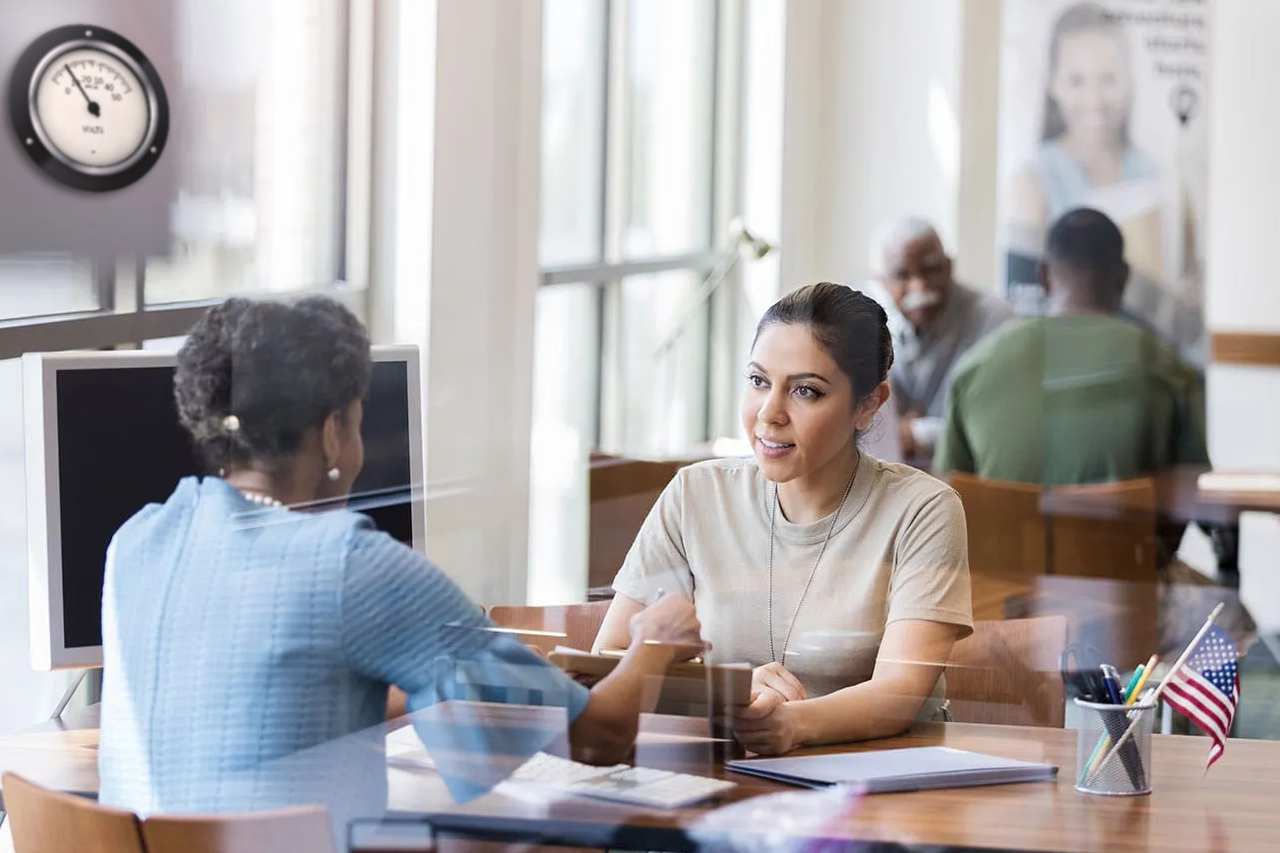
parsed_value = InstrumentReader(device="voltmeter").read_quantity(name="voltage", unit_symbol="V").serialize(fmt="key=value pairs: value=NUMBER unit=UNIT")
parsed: value=10 unit=V
